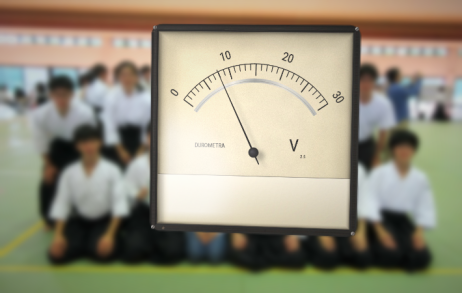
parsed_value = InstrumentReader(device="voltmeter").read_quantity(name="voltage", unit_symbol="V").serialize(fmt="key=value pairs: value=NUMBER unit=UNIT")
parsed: value=8 unit=V
